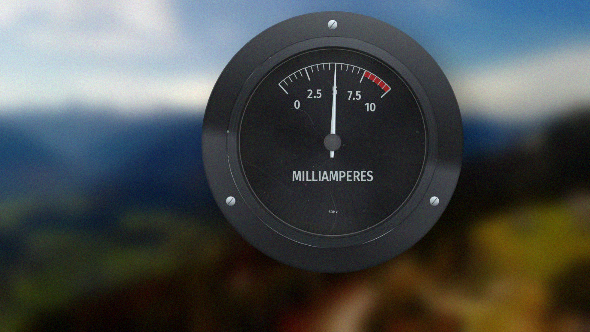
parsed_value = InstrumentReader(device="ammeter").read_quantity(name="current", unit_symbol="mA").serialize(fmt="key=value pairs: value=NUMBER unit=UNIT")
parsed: value=5 unit=mA
